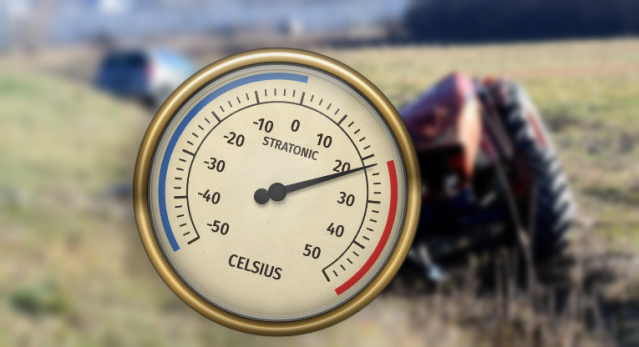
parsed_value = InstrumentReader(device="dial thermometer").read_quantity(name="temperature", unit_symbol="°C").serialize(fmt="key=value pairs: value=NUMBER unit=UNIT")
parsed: value=22 unit=°C
